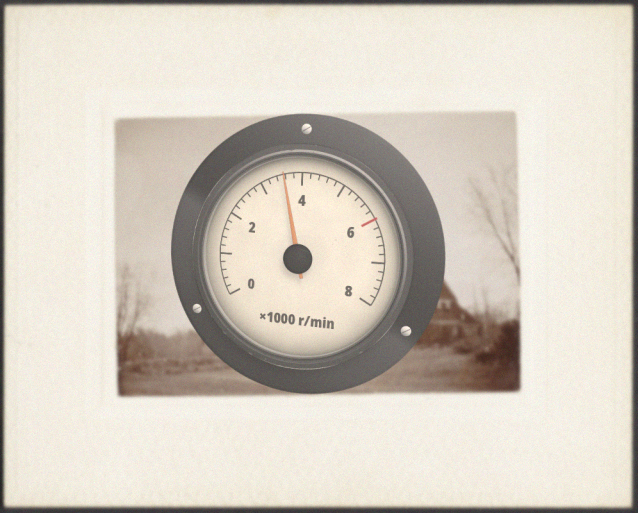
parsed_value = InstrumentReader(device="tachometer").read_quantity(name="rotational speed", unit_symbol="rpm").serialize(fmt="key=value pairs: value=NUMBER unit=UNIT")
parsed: value=3600 unit=rpm
